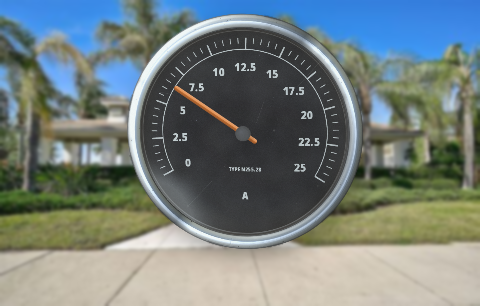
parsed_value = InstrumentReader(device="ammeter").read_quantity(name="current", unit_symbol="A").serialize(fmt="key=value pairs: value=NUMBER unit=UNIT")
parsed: value=6.5 unit=A
